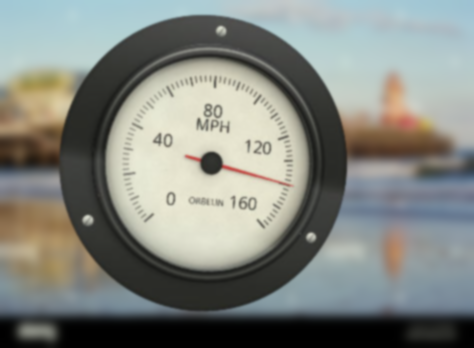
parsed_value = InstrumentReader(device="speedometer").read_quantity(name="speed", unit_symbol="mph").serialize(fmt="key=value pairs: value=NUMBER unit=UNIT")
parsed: value=140 unit=mph
